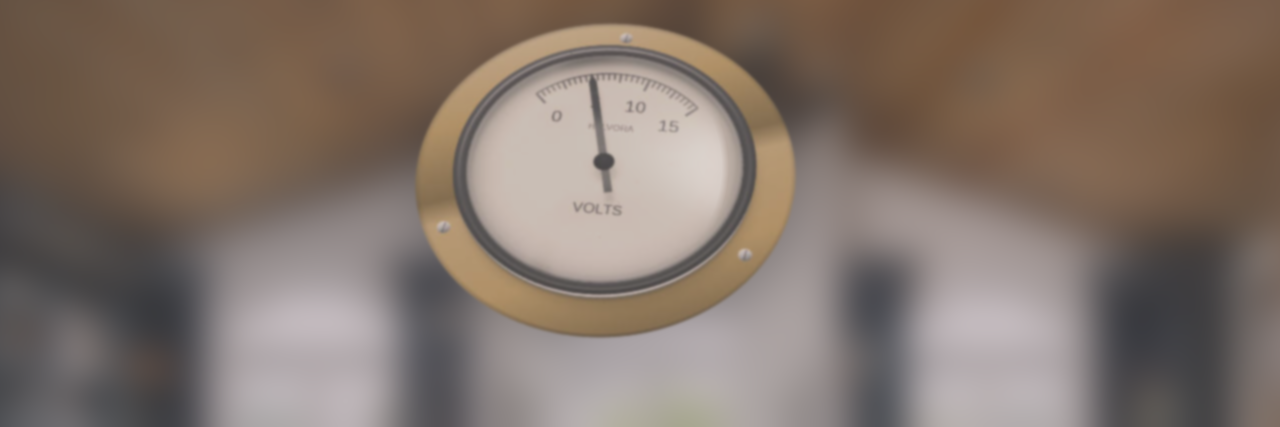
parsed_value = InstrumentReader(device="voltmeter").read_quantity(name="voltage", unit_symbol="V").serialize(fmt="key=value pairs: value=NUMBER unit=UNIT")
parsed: value=5 unit=V
